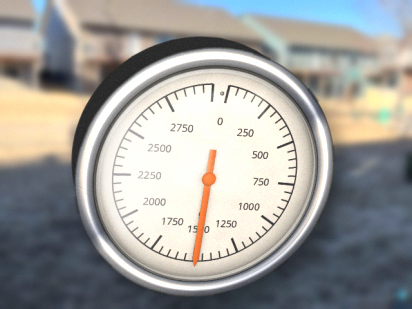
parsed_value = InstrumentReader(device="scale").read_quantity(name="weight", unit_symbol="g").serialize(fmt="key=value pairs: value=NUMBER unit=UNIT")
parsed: value=1500 unit=g
